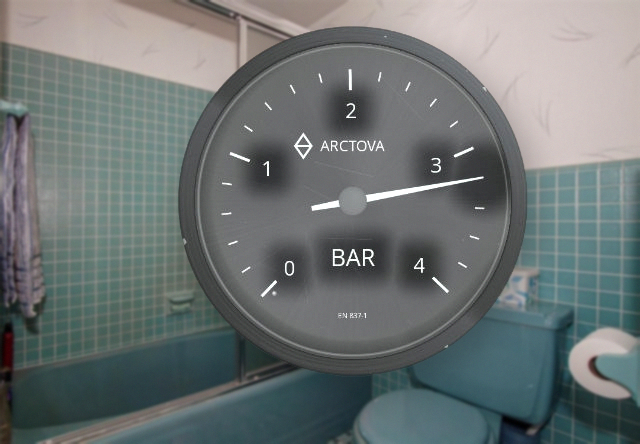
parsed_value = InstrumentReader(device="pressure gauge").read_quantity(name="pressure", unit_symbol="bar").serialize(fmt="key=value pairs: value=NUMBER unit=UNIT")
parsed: value=3.2 unit=bar
